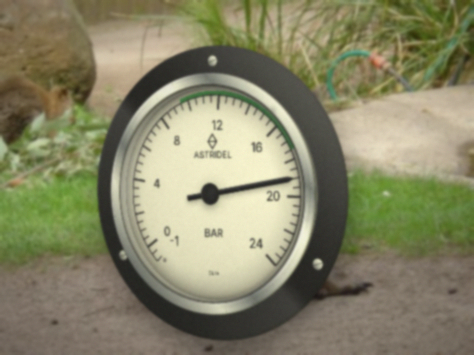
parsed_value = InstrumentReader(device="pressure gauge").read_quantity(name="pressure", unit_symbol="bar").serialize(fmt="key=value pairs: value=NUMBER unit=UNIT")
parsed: value=19 unit=bar
